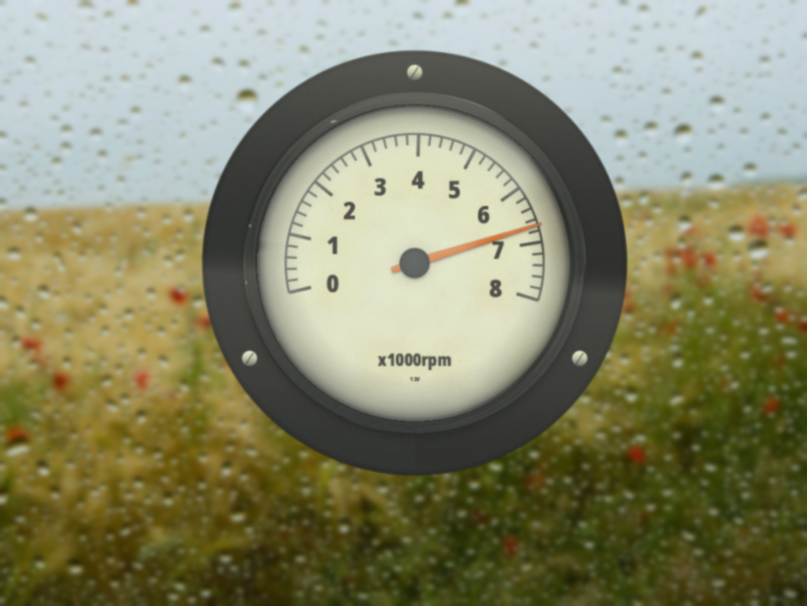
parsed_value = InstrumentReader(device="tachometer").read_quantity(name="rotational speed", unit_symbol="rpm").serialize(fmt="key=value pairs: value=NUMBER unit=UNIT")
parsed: value=6700 unit=rpm
